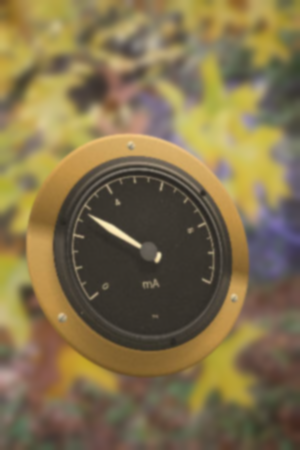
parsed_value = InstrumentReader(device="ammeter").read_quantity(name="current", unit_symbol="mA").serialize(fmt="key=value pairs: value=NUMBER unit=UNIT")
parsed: value=2.75 unit=mA
